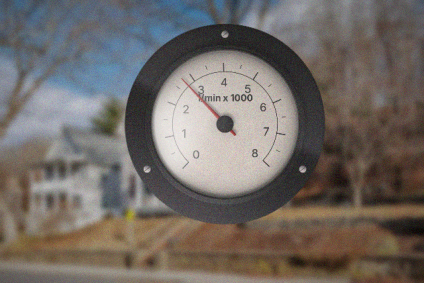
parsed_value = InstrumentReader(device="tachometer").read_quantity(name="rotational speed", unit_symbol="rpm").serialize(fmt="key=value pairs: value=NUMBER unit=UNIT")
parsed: value=2750 unit=rpm
